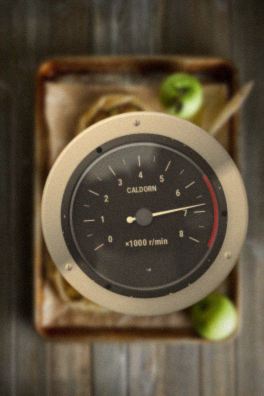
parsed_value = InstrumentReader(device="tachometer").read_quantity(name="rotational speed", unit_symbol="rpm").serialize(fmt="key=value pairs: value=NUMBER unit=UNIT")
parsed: value=6750 unit=rpm
